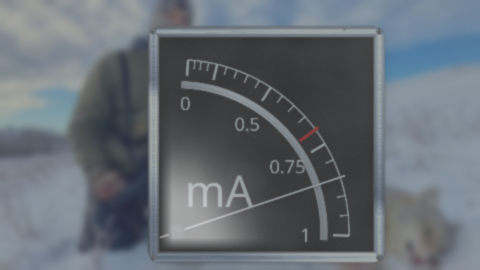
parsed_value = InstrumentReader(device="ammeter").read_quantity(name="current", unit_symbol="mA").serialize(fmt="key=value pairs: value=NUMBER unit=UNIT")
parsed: value=0.85 unit=mA
